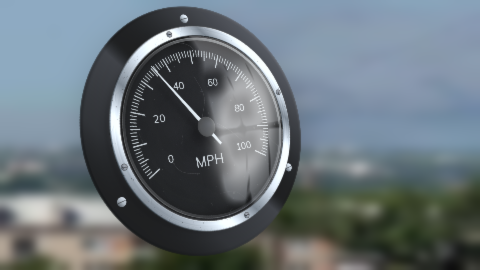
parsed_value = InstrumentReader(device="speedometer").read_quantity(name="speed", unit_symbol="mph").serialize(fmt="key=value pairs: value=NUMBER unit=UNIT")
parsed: value=35 unit=mph
